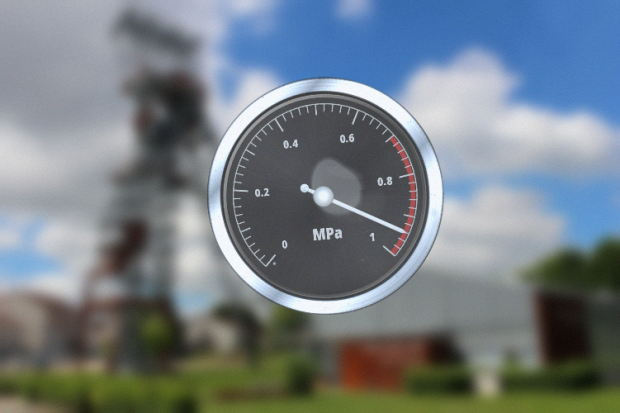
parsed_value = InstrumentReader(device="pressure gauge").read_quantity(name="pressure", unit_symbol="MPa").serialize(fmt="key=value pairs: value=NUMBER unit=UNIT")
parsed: value=0.94 unit=MPa
